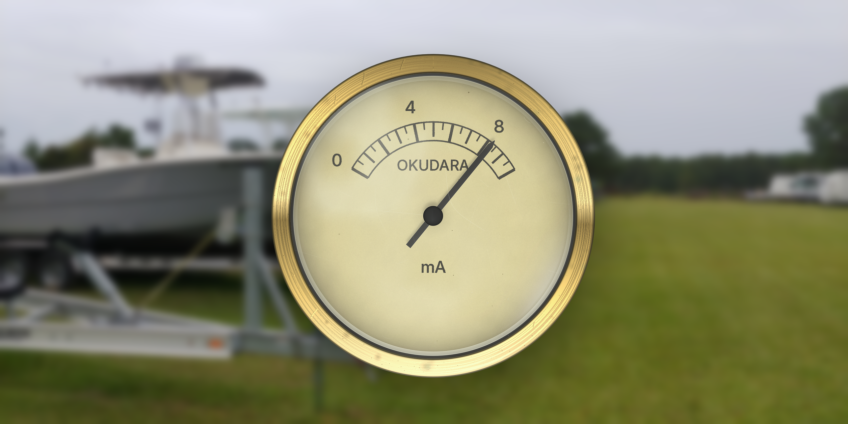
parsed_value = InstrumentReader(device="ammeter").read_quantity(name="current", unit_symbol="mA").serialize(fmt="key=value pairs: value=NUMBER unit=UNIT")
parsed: value=8.25 unit=mA
